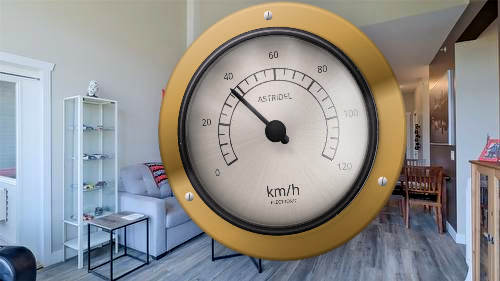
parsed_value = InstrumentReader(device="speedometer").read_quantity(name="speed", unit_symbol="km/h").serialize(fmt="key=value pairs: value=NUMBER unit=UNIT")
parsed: value=37.5 unit=km/h
